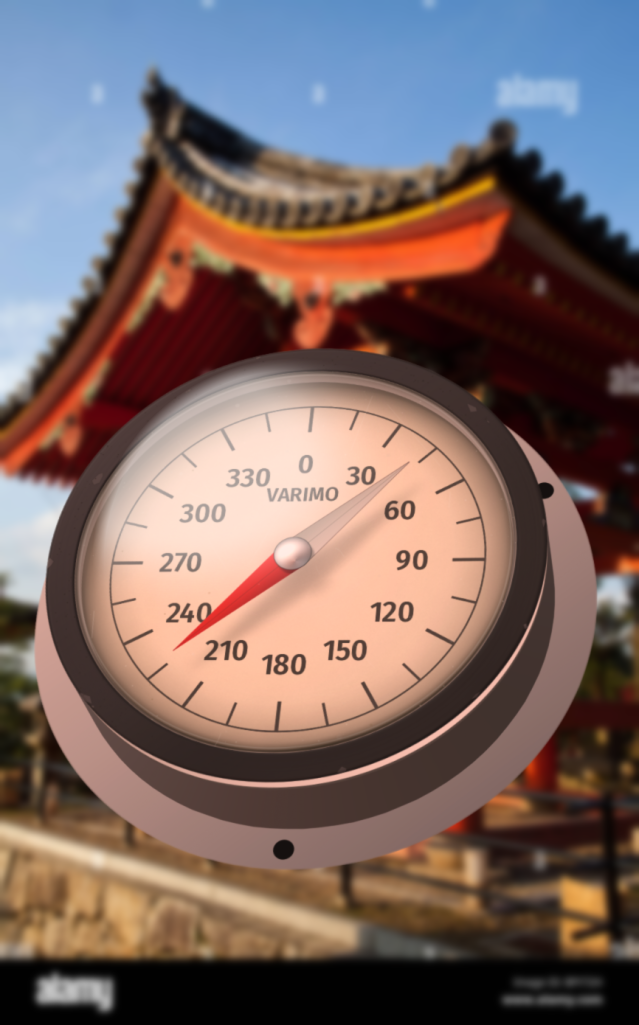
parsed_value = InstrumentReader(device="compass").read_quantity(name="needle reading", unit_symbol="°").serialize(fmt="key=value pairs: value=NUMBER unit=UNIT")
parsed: value=225 unit=°
